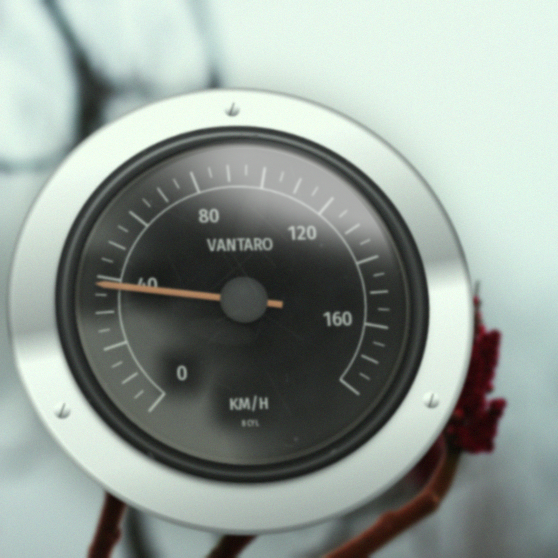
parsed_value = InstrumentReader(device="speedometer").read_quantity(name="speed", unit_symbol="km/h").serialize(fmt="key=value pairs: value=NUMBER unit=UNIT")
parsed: value=37.5 unit=km/h
